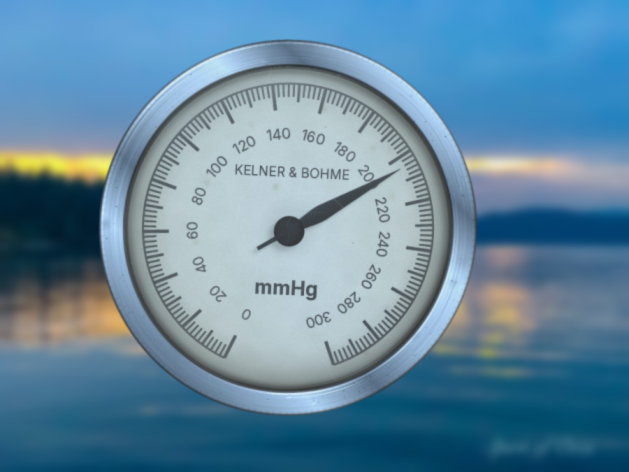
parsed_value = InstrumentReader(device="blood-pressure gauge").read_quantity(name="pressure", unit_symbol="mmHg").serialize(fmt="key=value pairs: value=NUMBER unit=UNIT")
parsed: value=204 unit=mmHg
